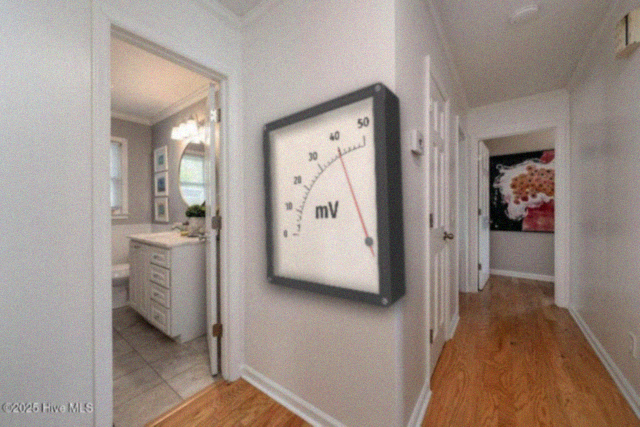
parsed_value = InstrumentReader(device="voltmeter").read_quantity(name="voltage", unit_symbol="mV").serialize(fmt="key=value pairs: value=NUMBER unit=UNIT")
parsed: value=40 unit=mV
